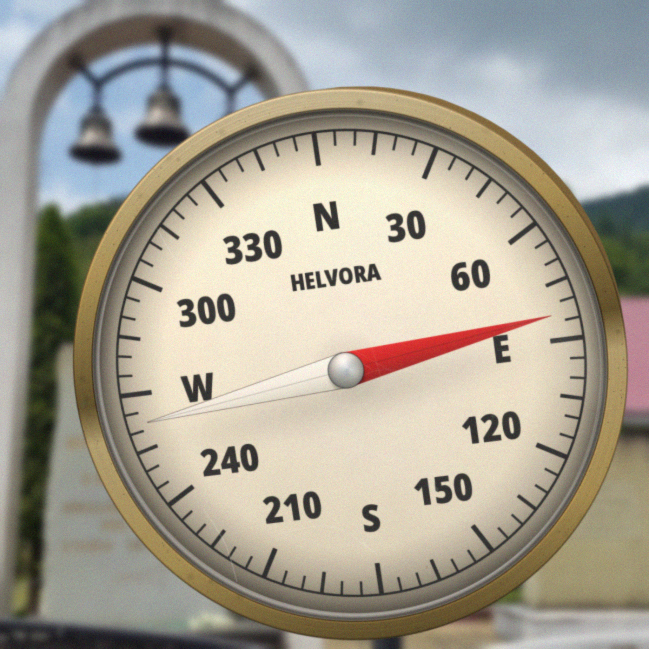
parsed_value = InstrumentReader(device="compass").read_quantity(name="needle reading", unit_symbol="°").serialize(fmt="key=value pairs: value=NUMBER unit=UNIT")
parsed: value=82.5 unit=°
